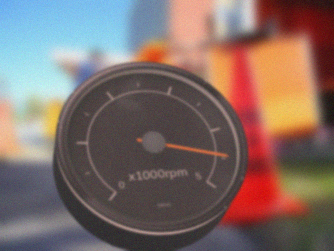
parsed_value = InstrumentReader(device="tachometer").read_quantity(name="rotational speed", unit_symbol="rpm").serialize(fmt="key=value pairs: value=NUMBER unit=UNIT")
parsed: value=4500 unit=rpm
